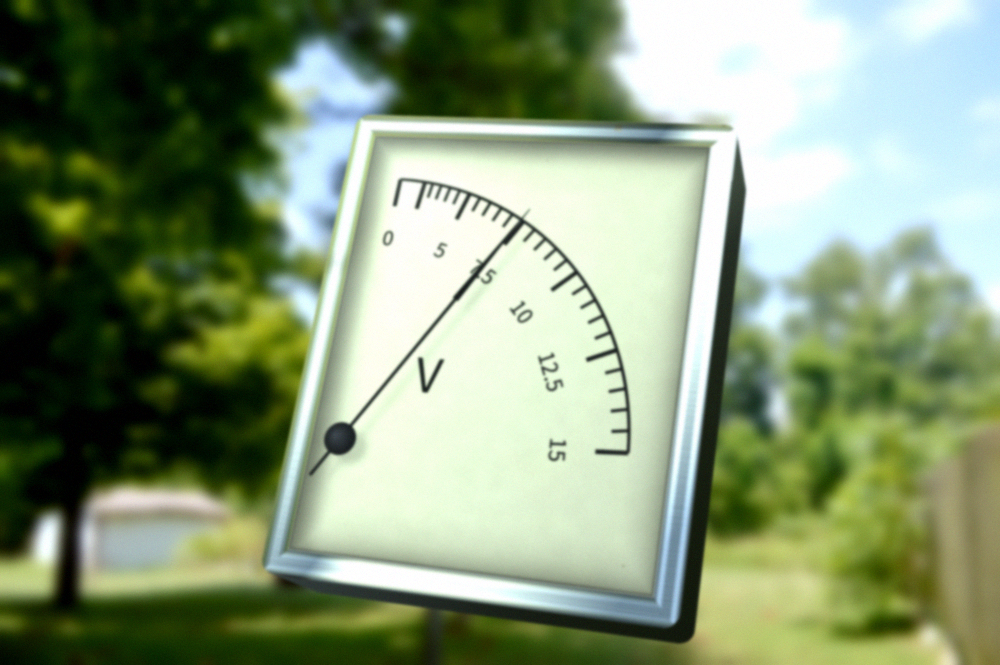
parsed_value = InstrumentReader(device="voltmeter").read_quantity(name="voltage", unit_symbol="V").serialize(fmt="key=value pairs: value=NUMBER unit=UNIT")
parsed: value=7.5 unit=V
